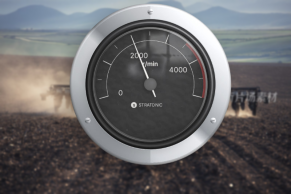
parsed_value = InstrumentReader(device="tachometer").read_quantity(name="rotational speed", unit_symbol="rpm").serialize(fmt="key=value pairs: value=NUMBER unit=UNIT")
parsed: value=2000 unit=rpm
